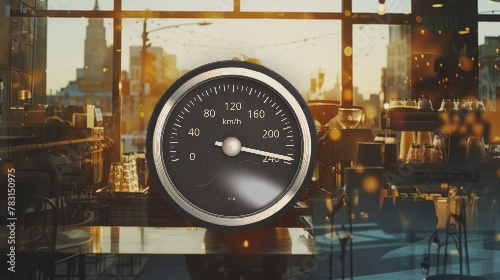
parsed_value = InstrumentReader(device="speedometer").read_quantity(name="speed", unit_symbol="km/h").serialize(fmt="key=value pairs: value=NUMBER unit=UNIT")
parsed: value=235 unit=km/h
